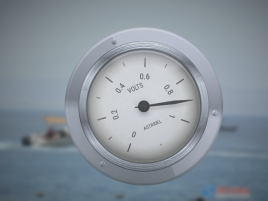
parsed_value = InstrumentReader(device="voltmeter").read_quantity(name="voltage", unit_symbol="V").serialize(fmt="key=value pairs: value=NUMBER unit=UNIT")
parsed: value=0.9 unit=V
